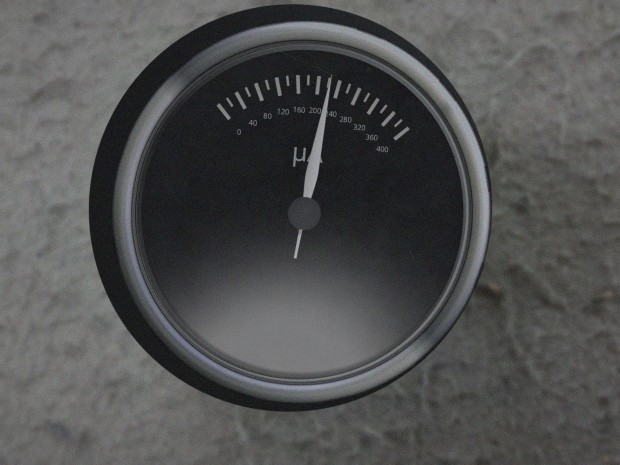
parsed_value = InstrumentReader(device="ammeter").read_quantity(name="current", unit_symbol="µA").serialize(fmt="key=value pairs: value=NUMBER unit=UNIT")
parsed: value=220 unit=µA
